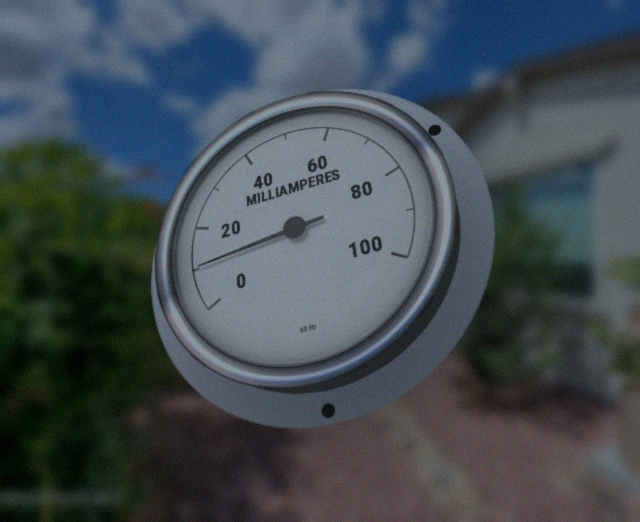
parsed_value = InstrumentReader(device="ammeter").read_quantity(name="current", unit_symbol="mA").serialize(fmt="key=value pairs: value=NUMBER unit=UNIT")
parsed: value=10 unit=mA
